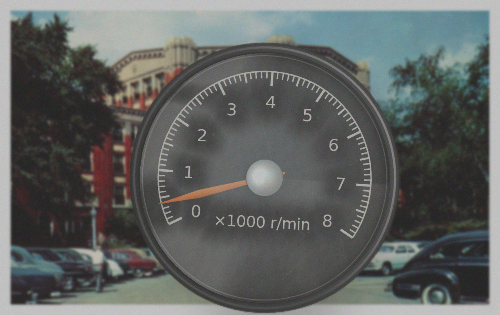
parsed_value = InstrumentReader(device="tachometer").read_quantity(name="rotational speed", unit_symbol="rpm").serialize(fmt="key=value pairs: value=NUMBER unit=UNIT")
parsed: value=400 unit=rpm
